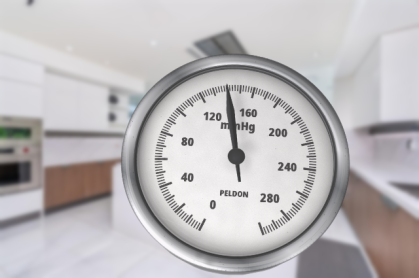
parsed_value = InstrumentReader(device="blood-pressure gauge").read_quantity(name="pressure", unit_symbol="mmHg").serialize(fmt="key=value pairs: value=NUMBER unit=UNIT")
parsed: value=140 unit=mmHg
